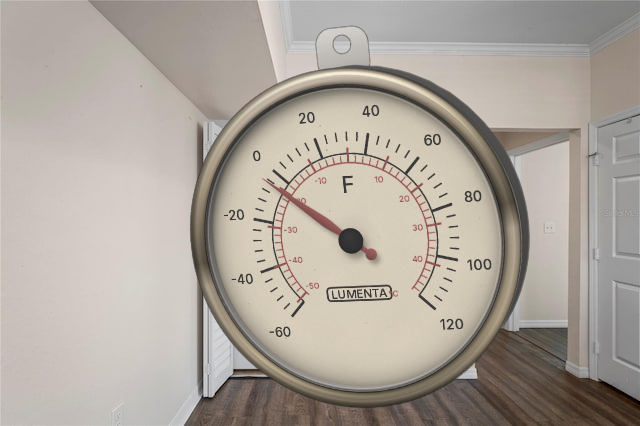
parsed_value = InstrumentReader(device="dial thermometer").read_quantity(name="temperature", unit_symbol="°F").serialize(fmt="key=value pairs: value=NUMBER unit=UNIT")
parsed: value=-4 unit=°F
